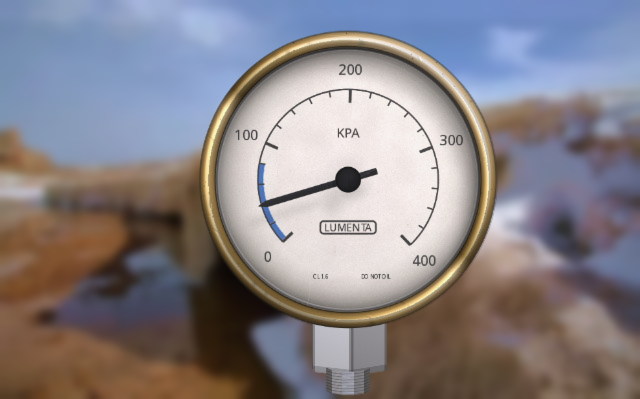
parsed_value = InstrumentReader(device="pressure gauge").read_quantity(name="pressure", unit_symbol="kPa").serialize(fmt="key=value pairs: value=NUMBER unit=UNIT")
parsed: value=40 unit=kPa
